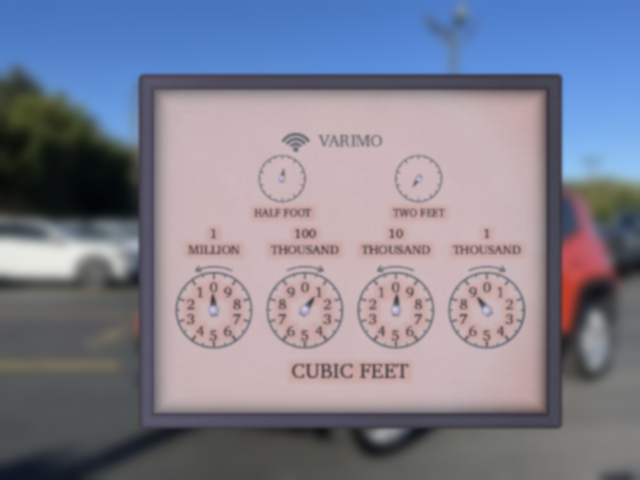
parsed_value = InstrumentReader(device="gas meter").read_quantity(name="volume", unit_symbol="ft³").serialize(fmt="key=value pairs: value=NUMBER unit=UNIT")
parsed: value=9900 unit=ft³
